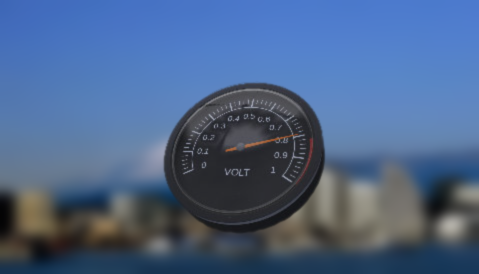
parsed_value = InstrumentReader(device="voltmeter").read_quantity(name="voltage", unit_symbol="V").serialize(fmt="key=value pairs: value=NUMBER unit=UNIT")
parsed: value=0.8 unit=V
